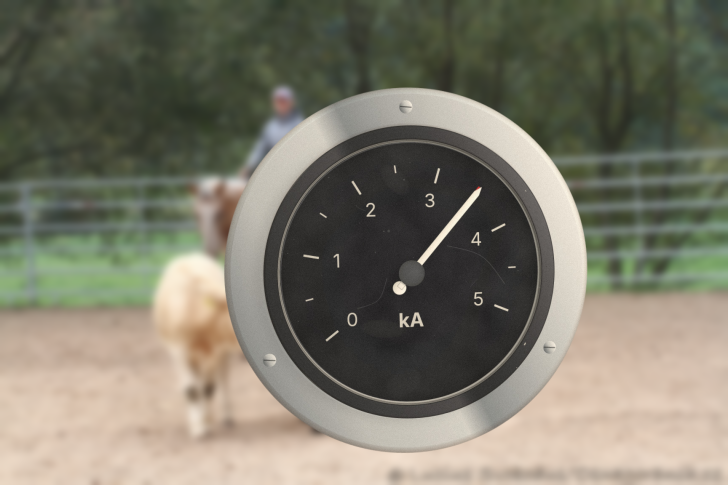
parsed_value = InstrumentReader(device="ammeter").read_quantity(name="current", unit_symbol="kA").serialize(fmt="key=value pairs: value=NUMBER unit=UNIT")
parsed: value=3.5 unit=kA
